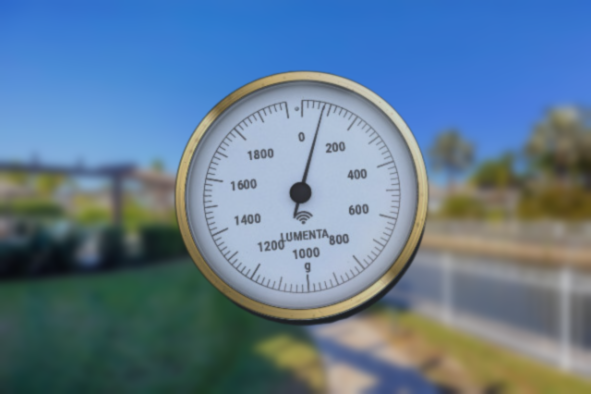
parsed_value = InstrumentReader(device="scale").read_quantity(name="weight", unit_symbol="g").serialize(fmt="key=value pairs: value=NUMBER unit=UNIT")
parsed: value=80 unit=g
